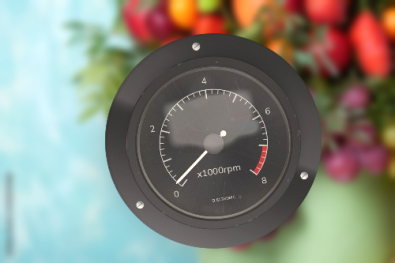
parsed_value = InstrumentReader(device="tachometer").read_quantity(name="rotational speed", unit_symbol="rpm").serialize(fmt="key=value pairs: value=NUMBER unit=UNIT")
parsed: value=200 unit=rpm
